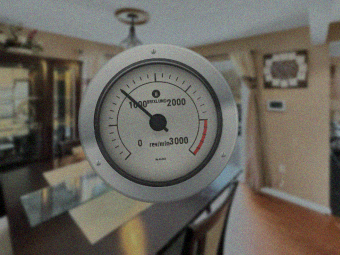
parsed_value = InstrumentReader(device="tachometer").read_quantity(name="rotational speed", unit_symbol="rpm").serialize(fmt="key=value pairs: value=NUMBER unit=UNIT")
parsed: value=1000 unit=rpm
